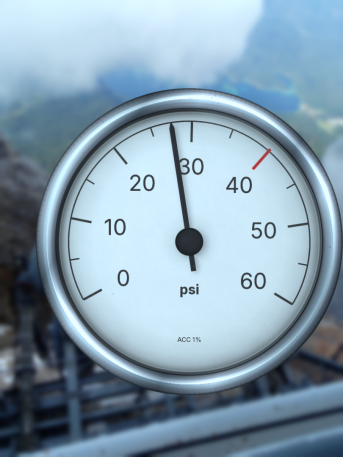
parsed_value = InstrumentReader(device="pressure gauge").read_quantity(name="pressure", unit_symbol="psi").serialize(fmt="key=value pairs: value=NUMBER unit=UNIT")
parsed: value=27.5 unit=psi
